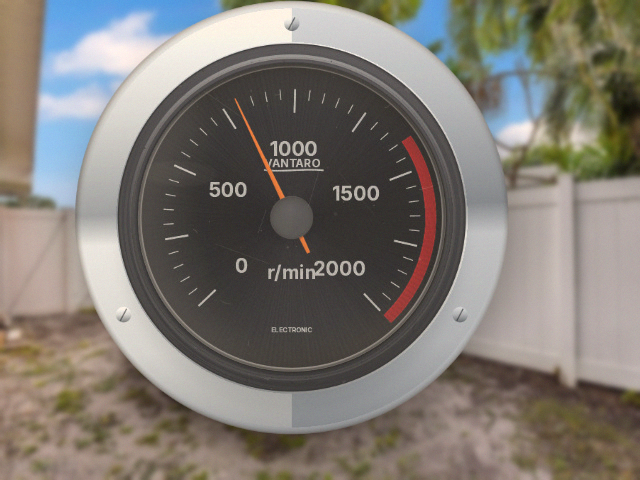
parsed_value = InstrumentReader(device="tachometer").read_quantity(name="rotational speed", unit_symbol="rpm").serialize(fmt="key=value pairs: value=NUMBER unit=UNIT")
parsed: value=800 unit=rpm
